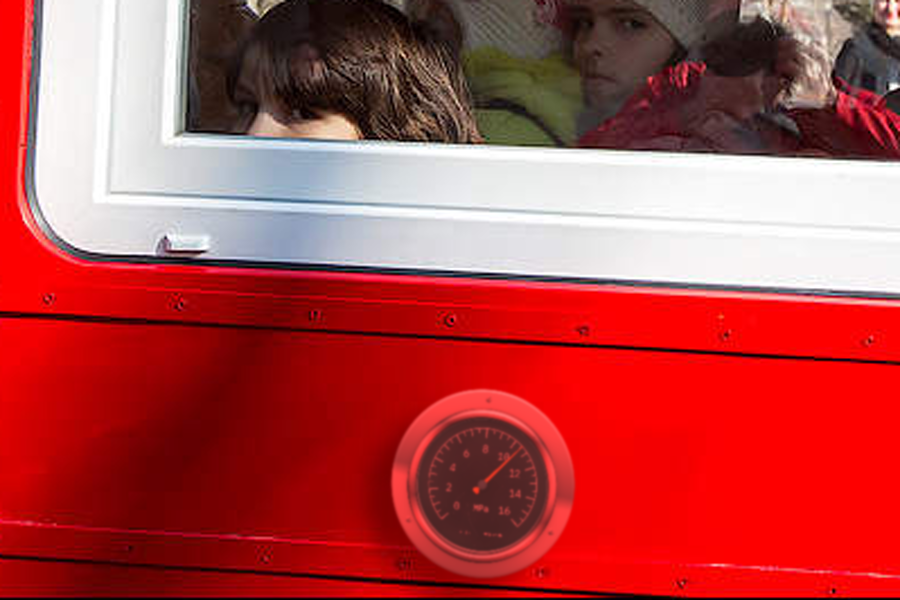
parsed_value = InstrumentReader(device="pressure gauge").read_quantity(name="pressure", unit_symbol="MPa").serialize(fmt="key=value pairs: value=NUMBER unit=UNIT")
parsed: value=10.5 unit=MPa
